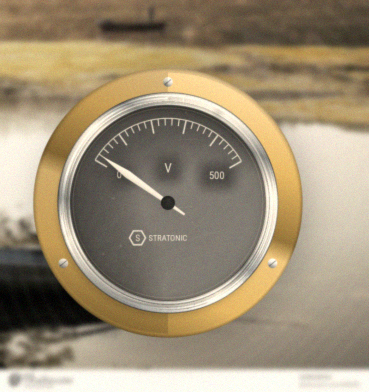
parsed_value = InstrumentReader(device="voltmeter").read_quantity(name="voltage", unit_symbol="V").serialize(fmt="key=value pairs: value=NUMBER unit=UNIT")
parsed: value=20 unit=V
